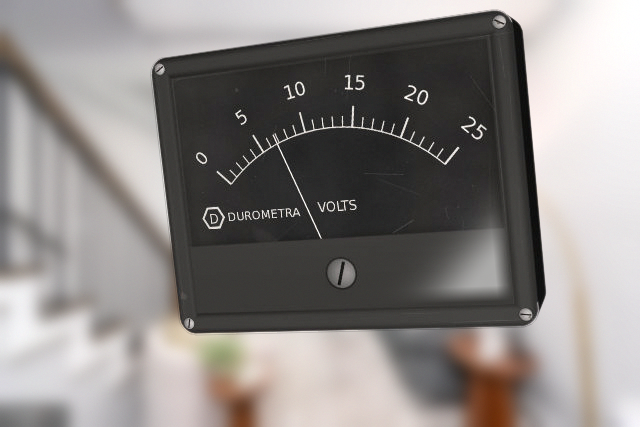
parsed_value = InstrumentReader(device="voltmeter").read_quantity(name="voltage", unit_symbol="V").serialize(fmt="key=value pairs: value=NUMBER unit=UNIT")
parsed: value=7 unit=V
